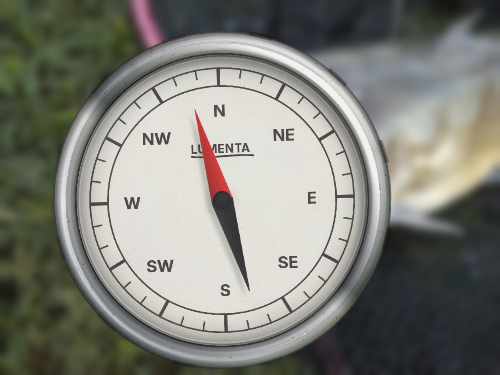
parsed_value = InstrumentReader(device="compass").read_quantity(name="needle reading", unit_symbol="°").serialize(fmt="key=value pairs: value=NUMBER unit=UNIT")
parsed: value=345 unit=°
